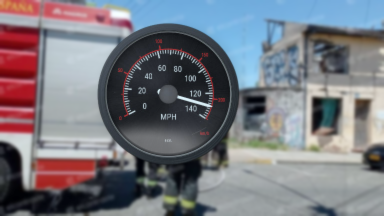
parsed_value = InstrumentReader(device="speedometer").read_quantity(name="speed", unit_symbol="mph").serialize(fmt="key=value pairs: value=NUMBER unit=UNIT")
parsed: value=130 unit=mph
